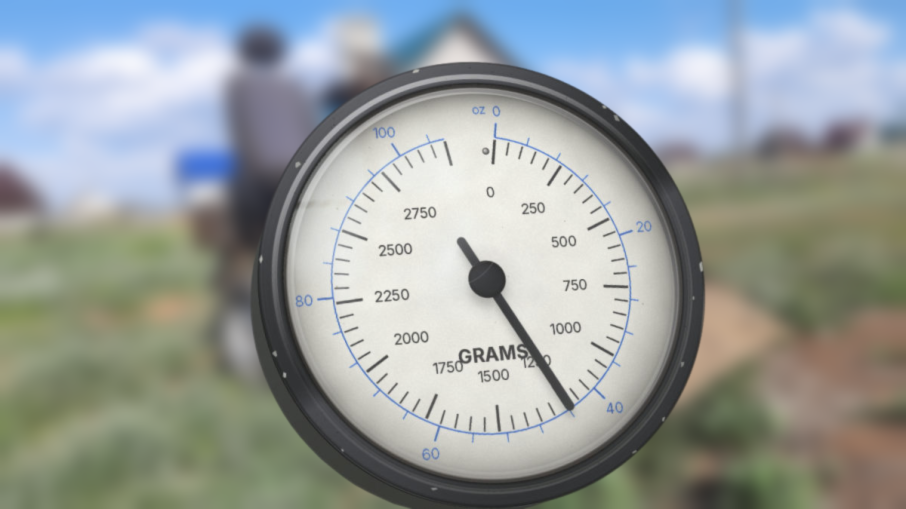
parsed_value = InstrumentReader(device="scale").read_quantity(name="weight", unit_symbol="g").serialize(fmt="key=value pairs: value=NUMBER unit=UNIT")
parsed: value=1250 unit=g
